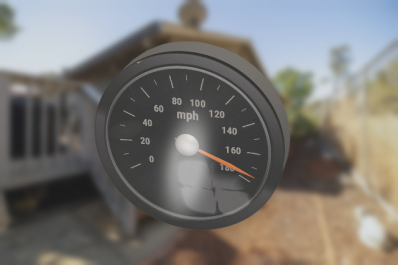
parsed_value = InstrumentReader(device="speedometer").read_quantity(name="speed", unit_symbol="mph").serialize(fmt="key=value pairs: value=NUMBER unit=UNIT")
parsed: value=175 unit=mph
